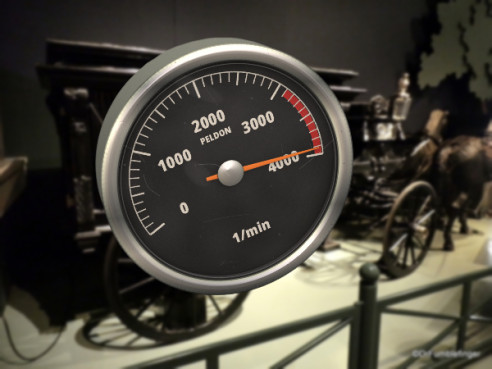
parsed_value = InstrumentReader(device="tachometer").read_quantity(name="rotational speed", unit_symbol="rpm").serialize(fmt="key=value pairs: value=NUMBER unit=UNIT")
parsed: value=3900 unit=rpm
